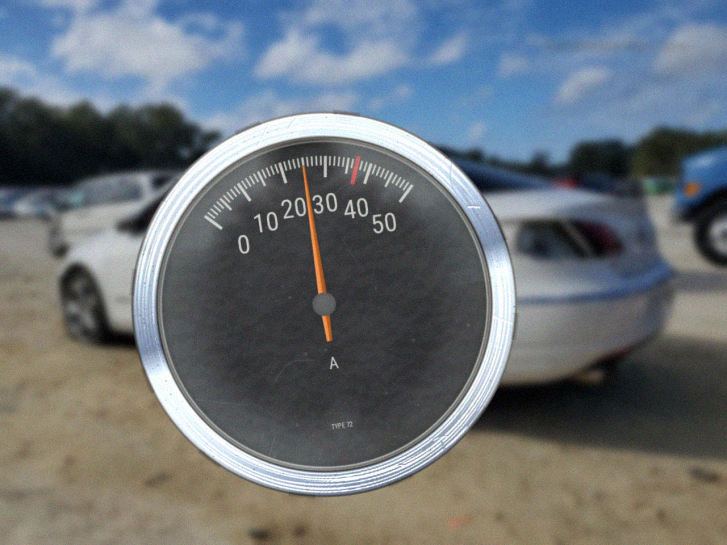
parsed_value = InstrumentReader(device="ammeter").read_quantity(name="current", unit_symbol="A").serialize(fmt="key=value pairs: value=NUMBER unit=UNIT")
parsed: value=25 unit=A
